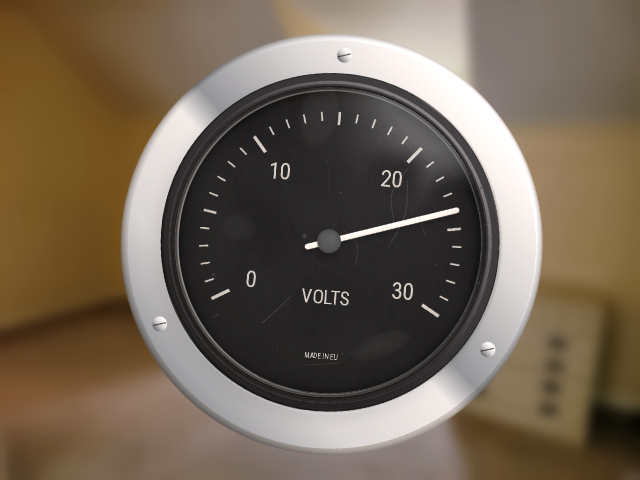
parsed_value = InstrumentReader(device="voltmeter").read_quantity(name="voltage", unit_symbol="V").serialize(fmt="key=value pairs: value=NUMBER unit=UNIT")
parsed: value=24 unit=V
